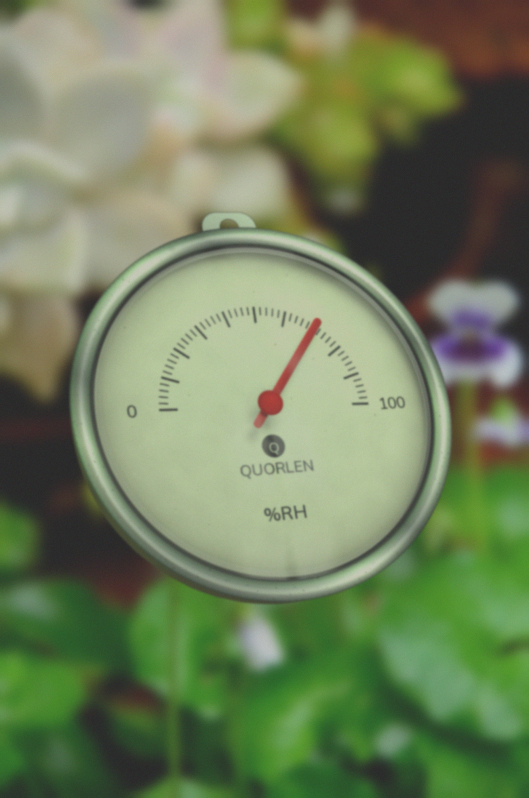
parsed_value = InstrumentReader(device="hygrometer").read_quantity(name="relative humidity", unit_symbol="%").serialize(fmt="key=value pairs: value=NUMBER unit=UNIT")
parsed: value=70 unit=%
